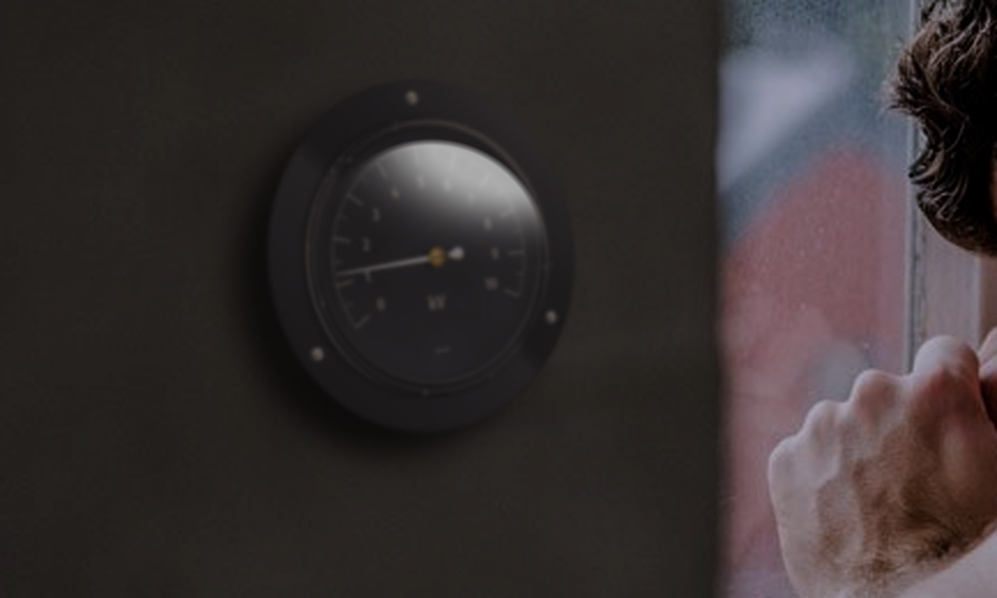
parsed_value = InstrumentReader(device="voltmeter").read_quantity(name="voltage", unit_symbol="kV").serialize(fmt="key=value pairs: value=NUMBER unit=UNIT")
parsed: value=1.25 unit=kV
